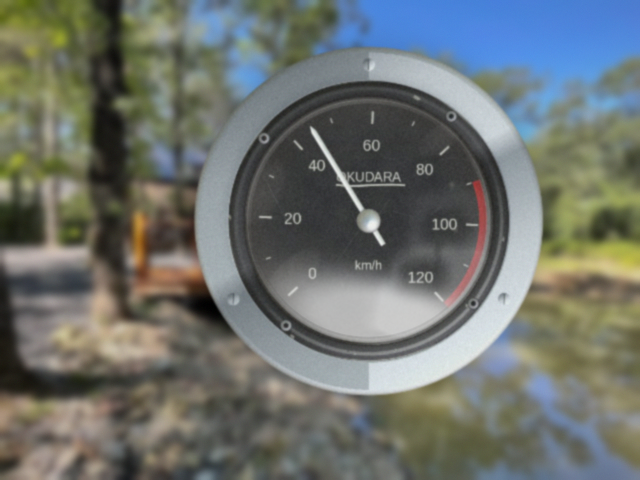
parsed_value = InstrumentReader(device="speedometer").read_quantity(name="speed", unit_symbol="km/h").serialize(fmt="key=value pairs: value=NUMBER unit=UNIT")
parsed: value=45 unit=km/h
